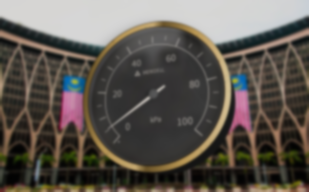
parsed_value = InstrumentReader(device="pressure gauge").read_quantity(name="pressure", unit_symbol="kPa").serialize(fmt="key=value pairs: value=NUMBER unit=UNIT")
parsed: value=5 unit=kPa
